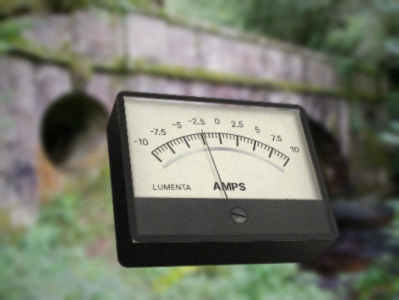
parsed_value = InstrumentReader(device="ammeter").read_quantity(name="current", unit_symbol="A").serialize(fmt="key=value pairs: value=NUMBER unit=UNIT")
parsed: value=-2.5 unit=A
